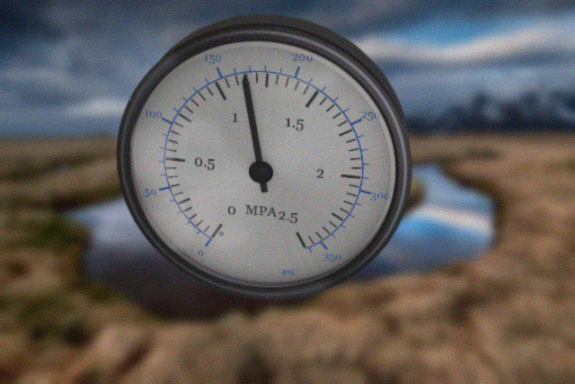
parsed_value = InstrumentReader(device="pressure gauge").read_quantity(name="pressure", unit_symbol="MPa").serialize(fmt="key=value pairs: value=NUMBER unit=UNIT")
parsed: value=1.15 unit=MPa
